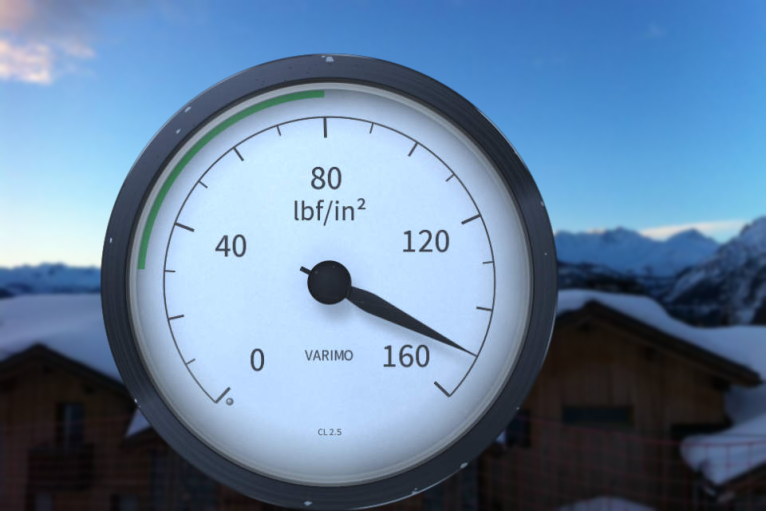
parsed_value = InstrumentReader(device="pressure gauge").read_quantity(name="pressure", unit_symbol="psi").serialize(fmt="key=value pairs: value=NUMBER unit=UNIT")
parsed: value=150 unit=psi
